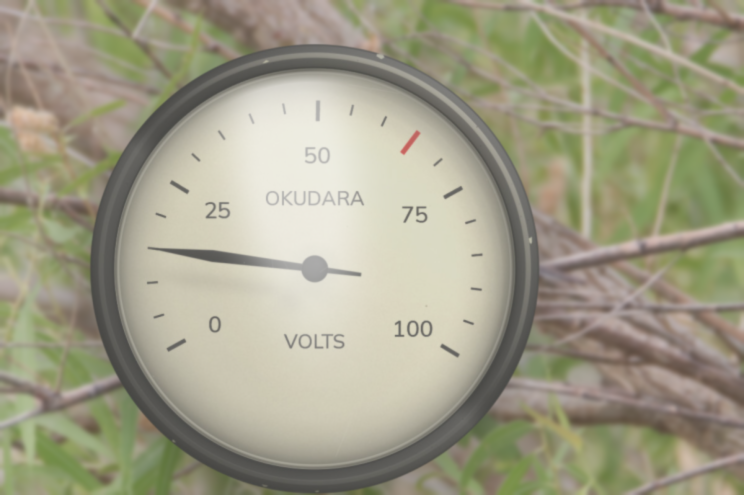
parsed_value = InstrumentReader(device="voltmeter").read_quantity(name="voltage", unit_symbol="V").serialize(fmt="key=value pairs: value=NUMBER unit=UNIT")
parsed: value=15 unit=V
